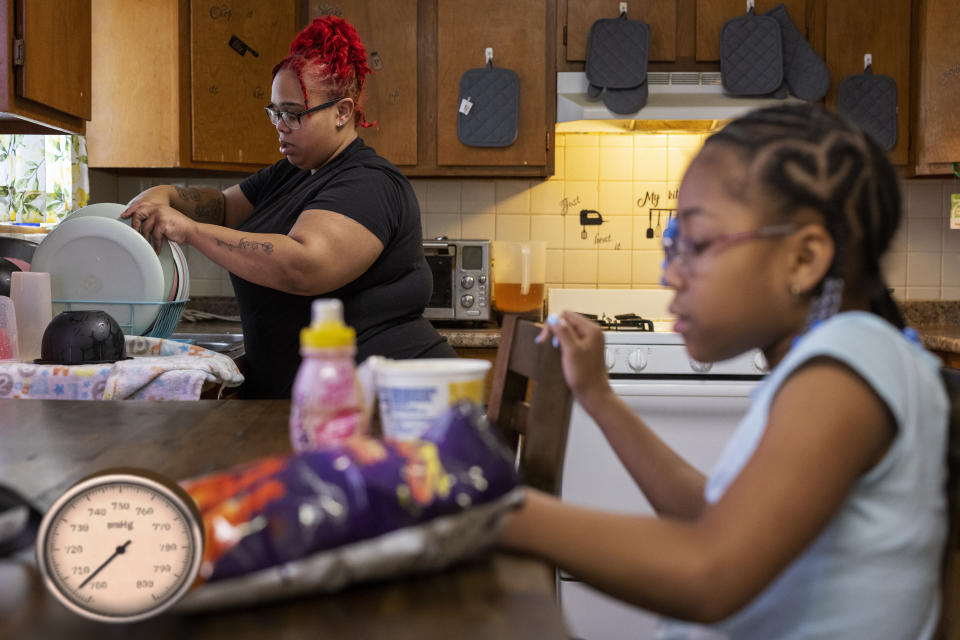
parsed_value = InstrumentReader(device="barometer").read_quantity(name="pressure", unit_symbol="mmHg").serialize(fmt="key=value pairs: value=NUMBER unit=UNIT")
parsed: value=705 unit=mmHg
